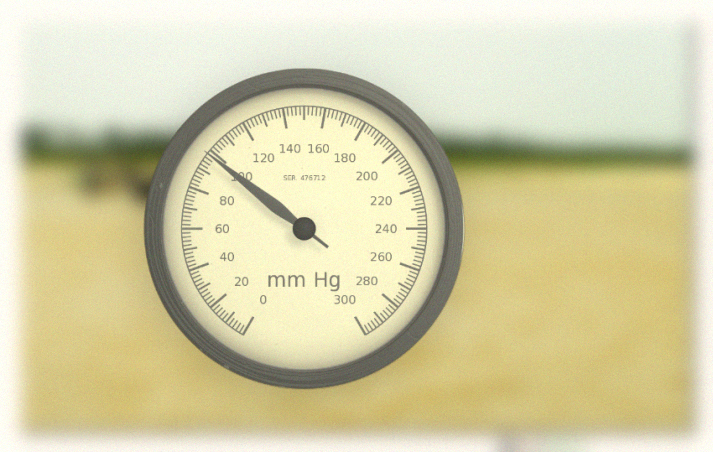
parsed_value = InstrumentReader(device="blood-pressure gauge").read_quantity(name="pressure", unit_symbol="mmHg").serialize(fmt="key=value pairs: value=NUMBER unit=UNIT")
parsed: value=98 unit=mmHg
